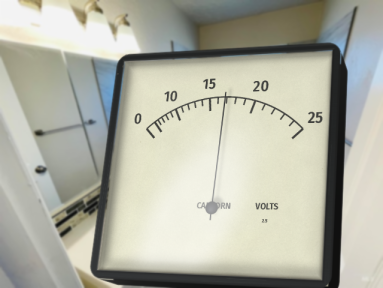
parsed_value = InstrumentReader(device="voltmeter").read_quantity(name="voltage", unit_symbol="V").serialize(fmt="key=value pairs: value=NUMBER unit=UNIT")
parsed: value=17 unit=V
